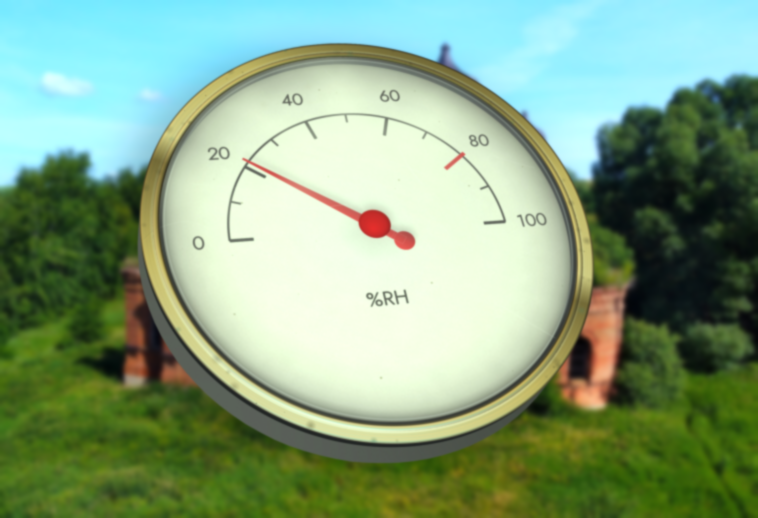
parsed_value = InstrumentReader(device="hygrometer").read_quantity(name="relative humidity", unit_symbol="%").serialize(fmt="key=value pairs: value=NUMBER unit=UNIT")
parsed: value=20 unit=%
